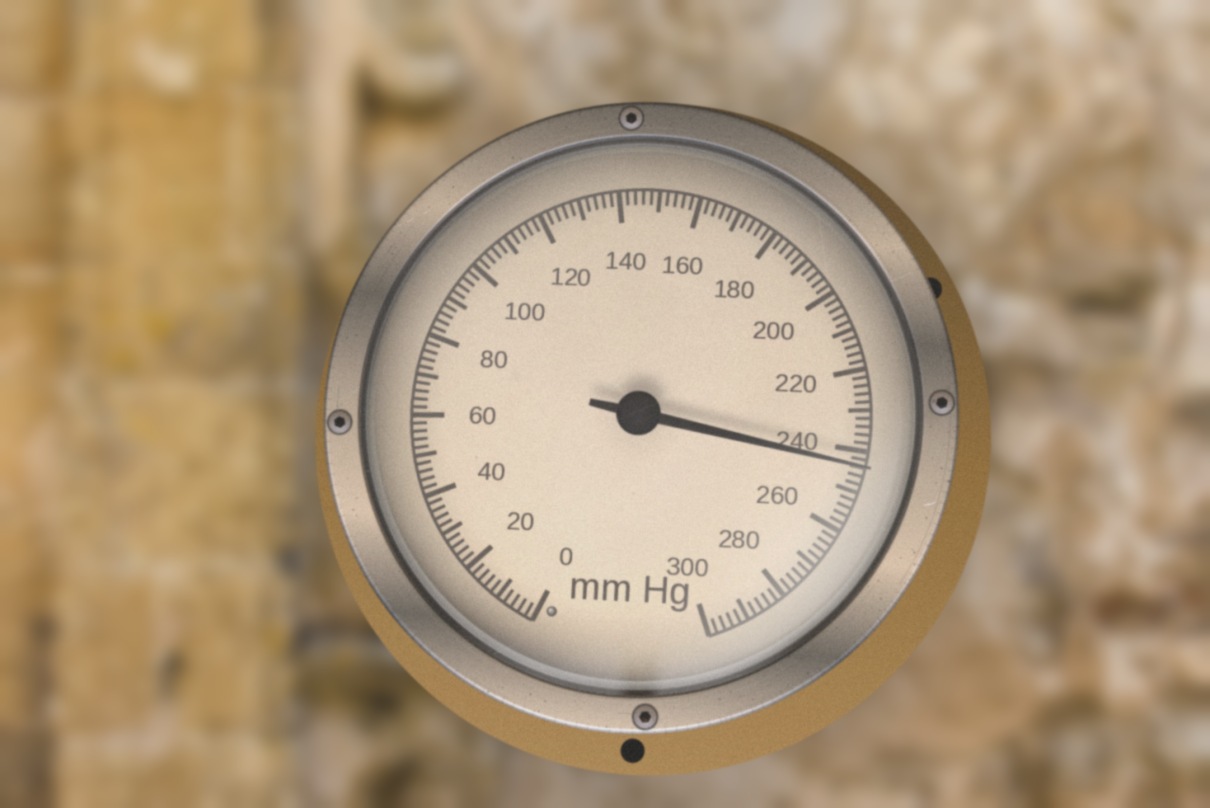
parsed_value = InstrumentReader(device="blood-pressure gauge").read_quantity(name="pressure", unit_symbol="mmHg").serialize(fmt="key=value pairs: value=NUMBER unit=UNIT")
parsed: value=244 unit=mmHg
